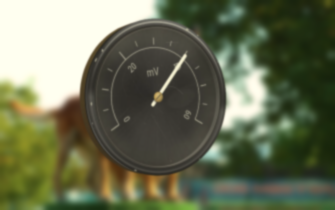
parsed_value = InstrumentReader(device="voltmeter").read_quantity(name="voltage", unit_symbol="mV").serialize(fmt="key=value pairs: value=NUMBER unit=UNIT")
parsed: value=40 unit=mV
